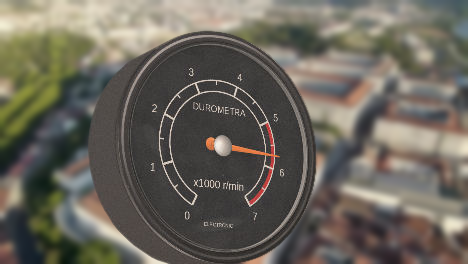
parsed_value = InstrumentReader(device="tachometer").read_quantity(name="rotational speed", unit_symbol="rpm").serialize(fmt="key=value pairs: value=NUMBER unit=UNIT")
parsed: value=5750 unit=rpm
